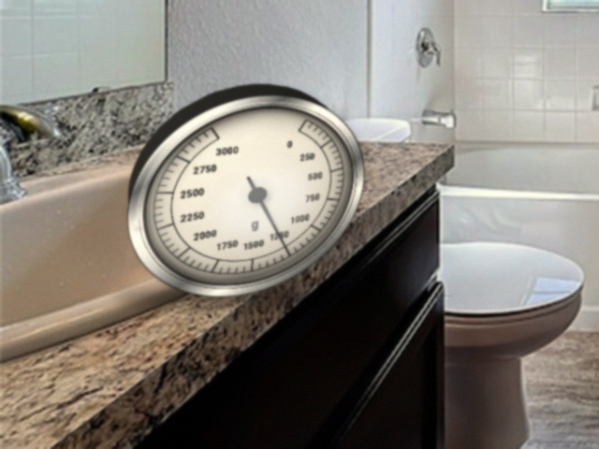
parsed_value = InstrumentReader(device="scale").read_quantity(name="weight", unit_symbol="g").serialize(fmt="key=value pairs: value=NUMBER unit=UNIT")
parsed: value=1250 unit=g
